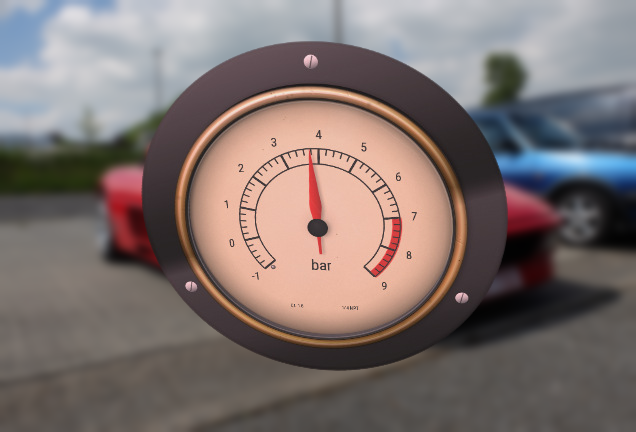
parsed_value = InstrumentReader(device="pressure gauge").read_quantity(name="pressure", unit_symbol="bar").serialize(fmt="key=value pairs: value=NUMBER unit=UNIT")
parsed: value=3.8 unit=bar
